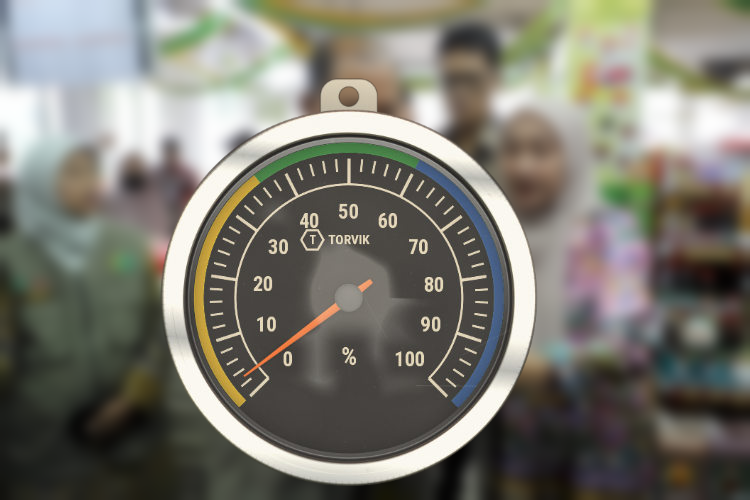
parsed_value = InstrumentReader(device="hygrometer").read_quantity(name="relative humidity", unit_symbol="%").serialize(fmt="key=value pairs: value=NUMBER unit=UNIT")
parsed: value=3 unit=%
